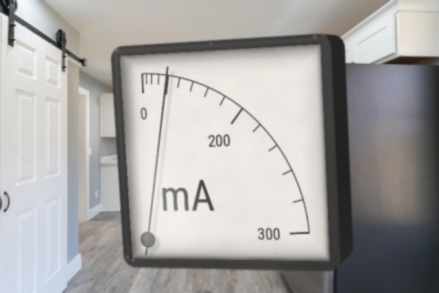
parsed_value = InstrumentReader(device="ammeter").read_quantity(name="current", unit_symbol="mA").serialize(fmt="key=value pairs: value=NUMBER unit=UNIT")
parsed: value=100 unit=mA
